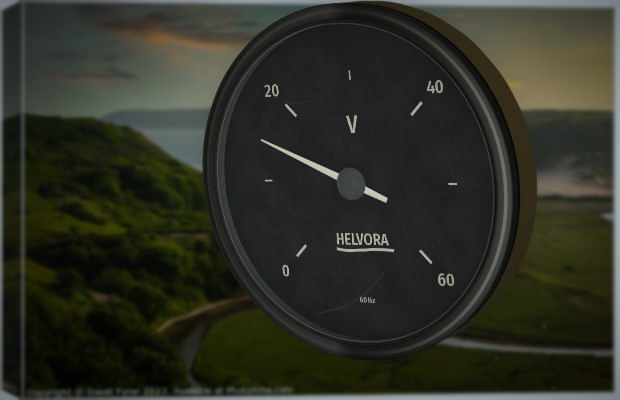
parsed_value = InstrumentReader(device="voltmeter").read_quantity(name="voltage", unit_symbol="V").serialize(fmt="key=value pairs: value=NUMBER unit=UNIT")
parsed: value=15 unit=V
